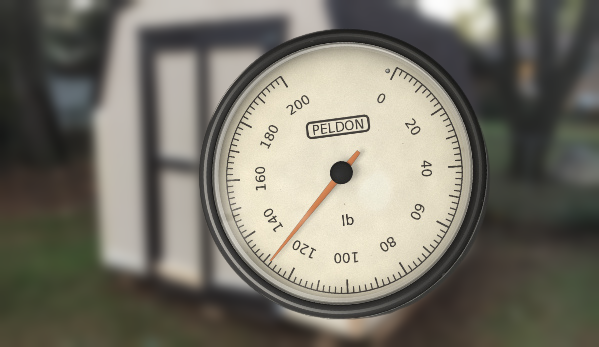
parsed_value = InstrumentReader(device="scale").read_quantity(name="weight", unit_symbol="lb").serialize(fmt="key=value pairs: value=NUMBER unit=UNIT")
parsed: value=128 unit=lb
